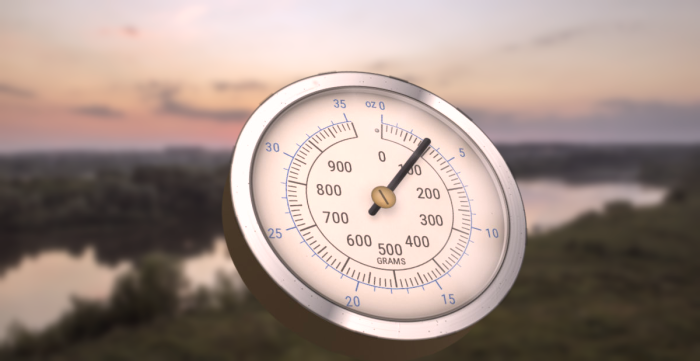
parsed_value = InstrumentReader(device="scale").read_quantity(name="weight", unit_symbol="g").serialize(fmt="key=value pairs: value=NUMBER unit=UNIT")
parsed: value=90 unit=g
